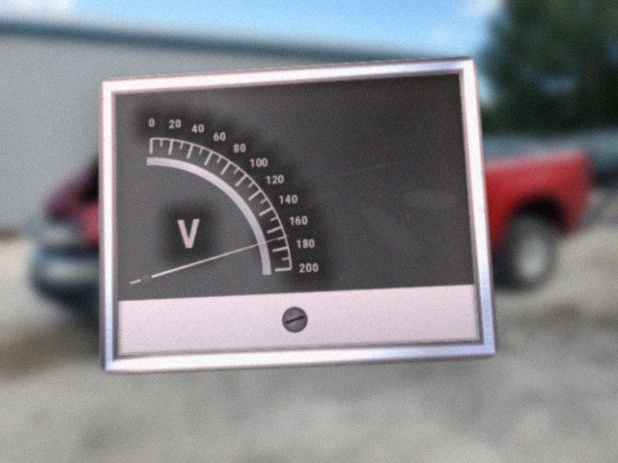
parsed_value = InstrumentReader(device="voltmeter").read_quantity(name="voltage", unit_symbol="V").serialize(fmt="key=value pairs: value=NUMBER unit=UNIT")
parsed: value=170 unit=V
